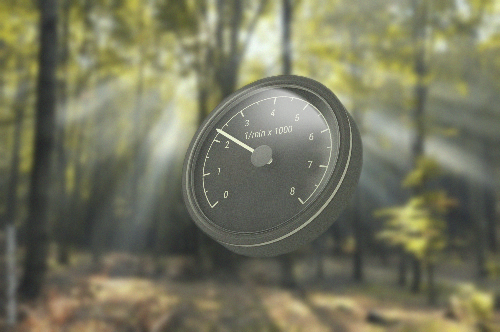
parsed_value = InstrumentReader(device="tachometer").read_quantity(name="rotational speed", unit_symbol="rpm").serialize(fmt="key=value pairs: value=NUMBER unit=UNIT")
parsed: value=2250 unit=rpm
